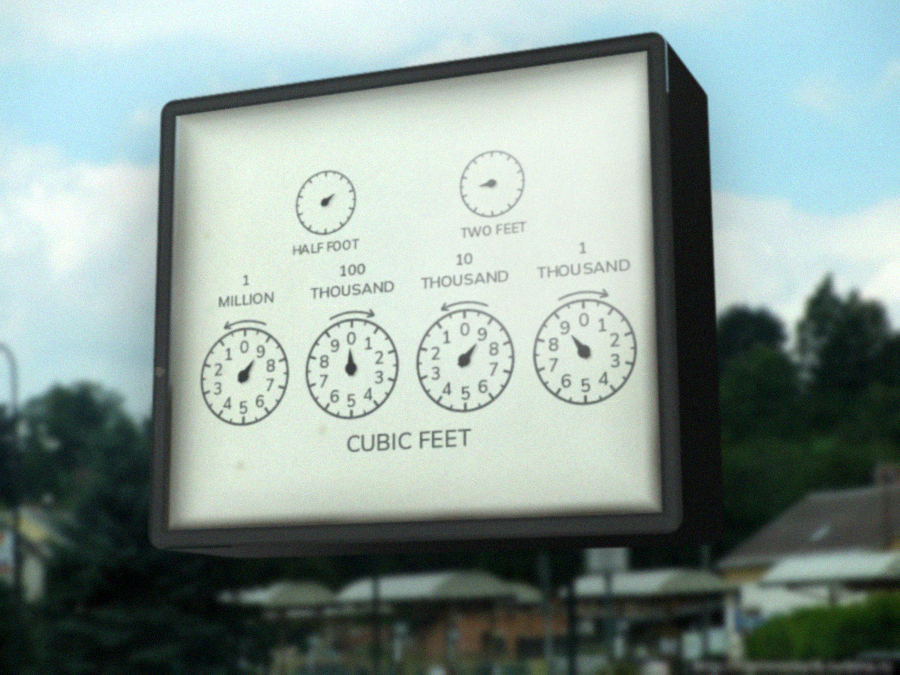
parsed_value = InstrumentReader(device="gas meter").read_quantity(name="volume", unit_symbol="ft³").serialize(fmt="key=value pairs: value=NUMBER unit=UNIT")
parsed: value=898900 unit=ft³
